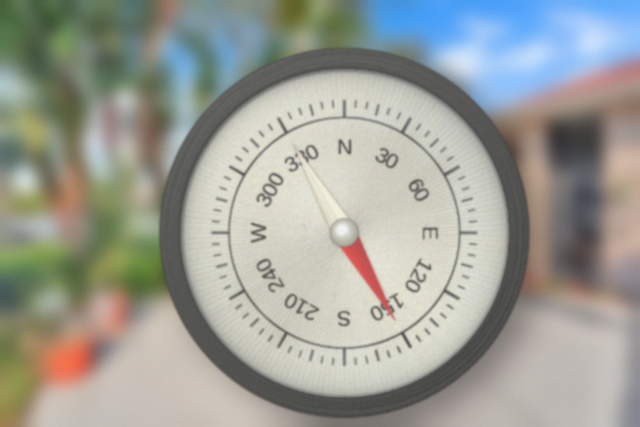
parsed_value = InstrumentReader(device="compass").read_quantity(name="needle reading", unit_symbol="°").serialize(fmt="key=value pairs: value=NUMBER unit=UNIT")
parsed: value=150 unit=°
